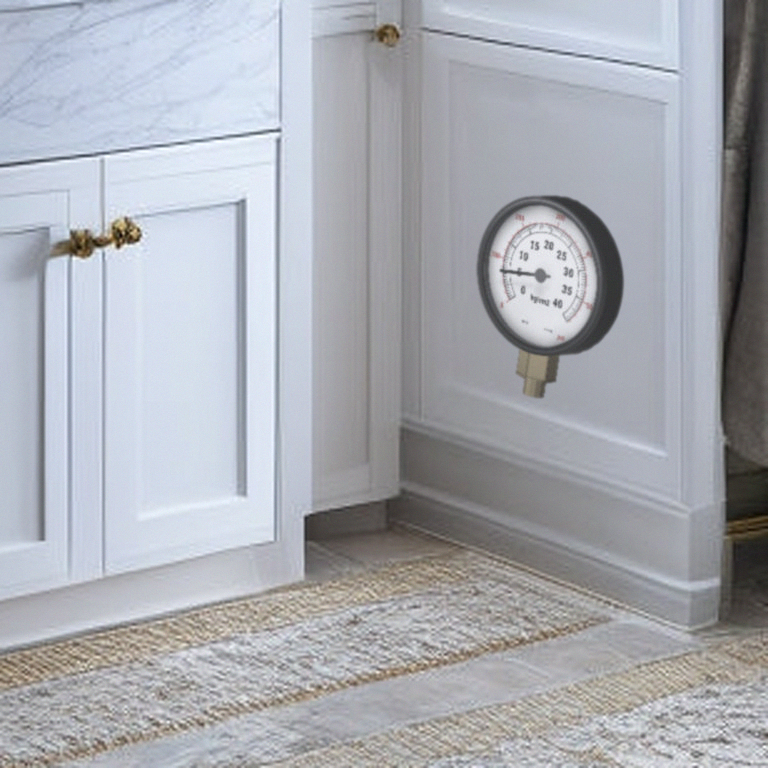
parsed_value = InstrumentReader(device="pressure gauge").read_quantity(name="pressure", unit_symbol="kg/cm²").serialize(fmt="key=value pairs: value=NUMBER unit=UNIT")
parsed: value=5 unit=kg/cm²
